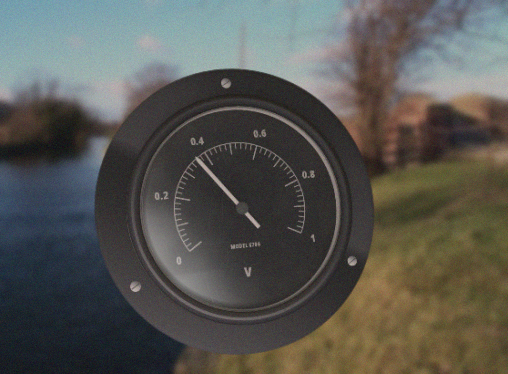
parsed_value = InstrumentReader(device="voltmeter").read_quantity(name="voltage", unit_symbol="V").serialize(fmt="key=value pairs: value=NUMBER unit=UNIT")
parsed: value=0.36 unit=V
